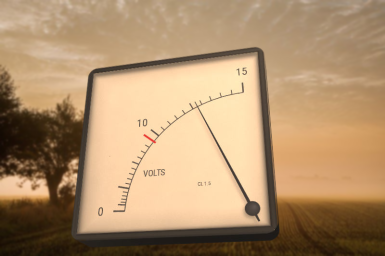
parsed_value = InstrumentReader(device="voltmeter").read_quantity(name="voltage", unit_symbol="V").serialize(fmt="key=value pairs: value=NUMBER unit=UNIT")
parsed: value=12.75 unit=V
